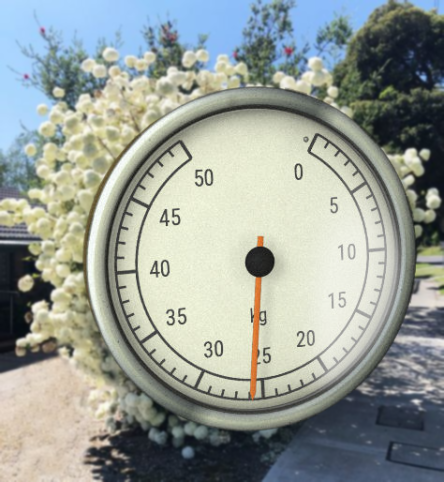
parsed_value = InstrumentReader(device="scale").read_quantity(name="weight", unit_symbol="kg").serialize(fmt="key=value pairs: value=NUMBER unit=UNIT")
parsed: value=26 unit=kg
